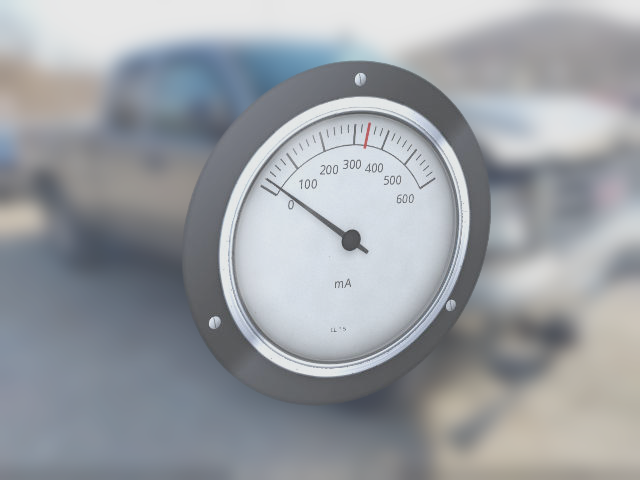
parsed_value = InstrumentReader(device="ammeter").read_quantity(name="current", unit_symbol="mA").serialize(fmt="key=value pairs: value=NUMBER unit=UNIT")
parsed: value=20 unit=mA
